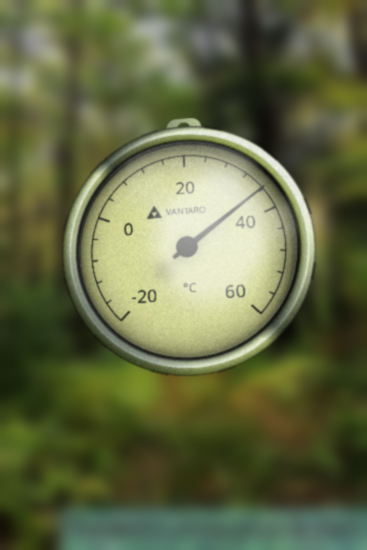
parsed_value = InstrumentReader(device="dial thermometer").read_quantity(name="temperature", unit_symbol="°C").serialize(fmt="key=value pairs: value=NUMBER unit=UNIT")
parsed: value=36 unit=°C
